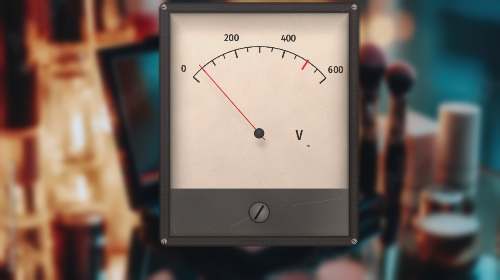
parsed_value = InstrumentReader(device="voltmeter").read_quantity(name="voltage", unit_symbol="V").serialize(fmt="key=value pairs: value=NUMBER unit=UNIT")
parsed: value=50 unit=V
